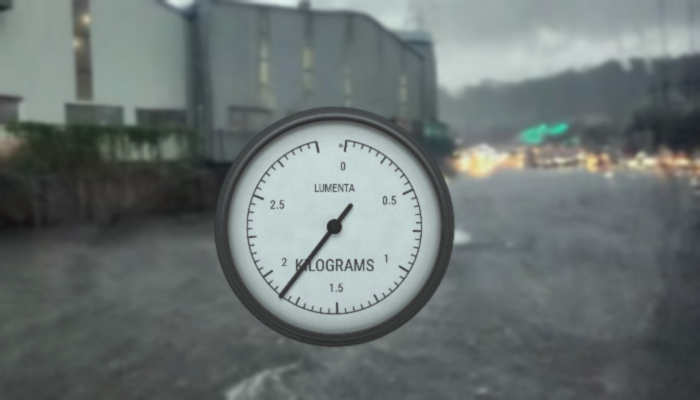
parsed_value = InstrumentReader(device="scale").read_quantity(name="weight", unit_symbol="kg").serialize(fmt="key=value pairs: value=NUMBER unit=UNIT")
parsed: value=1.85 unit=kg
